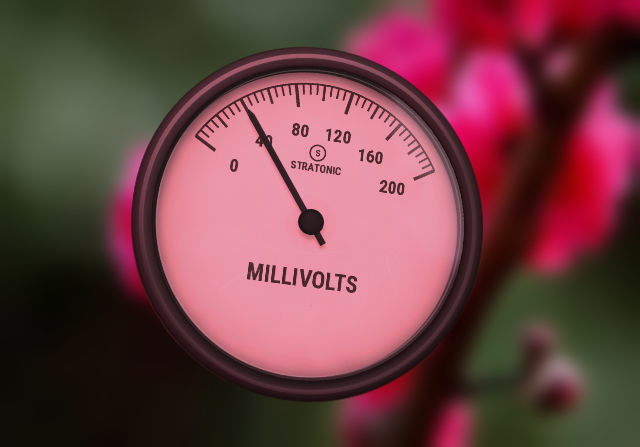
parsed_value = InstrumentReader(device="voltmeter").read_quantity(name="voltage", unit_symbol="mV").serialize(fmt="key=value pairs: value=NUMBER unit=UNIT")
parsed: value=40 unit=mV
